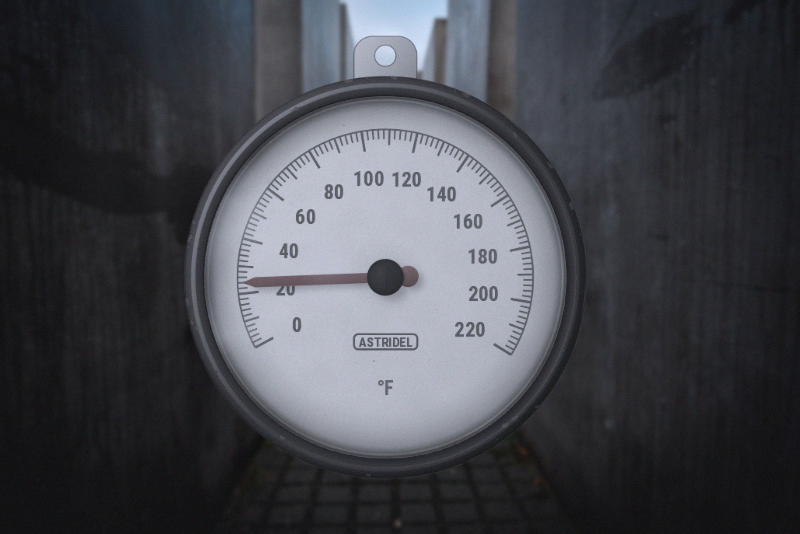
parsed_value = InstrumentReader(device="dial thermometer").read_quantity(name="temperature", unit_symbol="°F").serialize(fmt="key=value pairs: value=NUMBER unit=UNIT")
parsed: value=24 unit=°F
